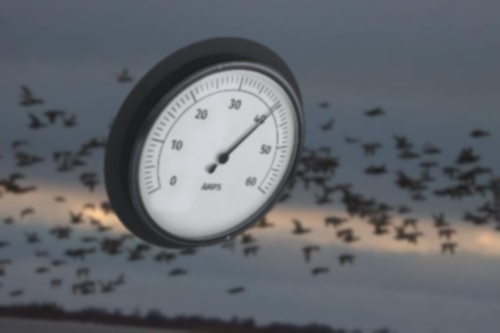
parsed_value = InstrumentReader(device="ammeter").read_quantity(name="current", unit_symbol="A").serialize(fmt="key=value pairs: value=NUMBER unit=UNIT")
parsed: value=40 unit=A
